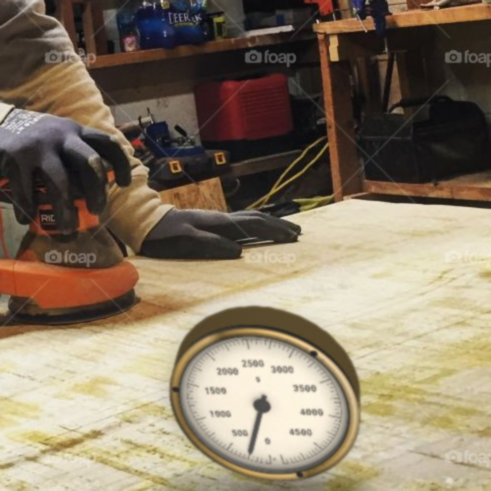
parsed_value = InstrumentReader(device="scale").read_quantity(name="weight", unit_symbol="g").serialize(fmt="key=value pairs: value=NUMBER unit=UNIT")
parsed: value=250 unit=g
